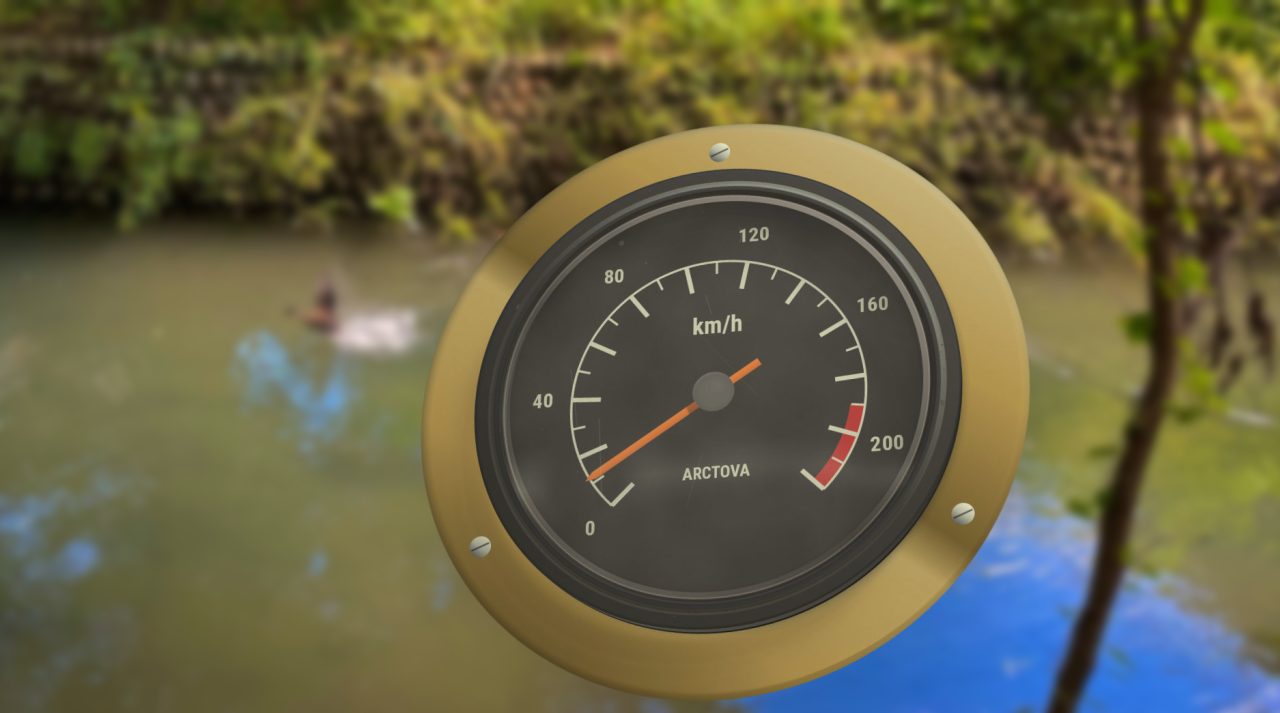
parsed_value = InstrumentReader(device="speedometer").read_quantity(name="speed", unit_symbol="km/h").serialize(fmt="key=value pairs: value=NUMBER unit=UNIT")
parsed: value=10 unit=km/h
